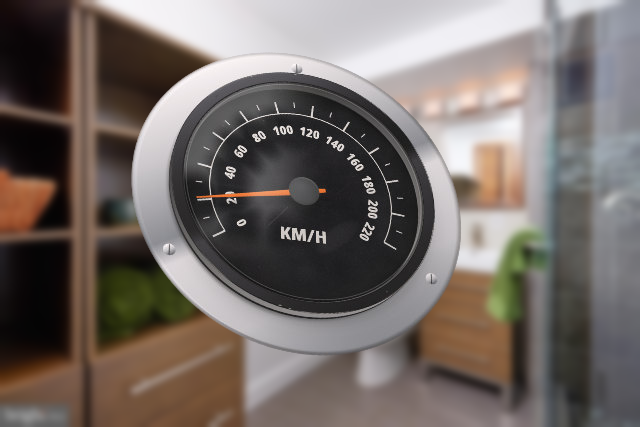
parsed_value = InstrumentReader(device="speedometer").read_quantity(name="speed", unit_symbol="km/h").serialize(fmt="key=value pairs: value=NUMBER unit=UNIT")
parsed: value=20 unit=km/h
